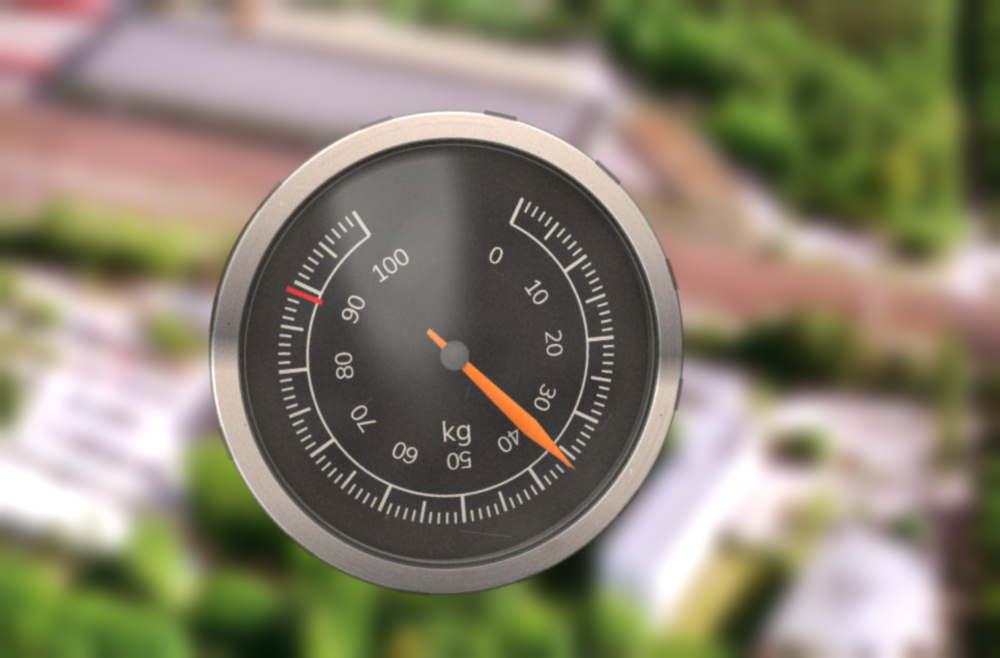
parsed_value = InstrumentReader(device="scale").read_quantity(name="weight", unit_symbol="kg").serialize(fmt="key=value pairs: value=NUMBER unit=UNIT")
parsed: value=36 unit=kg
